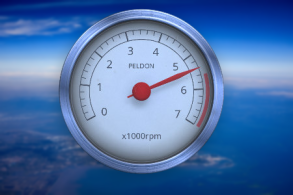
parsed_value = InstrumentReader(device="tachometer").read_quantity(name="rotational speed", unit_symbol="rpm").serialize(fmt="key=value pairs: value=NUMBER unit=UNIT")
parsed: value=5400 unit=rpm
